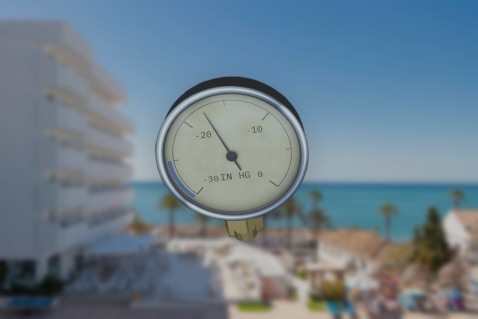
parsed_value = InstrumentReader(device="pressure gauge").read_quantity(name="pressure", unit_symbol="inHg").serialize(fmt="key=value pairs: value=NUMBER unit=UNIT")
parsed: value=-17.5 unit=inHg
